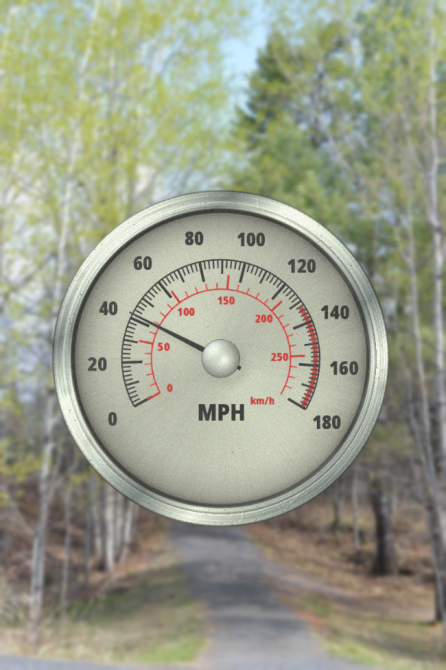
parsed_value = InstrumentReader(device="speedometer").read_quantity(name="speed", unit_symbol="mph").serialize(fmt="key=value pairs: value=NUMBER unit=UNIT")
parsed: value=42 unit=mph
